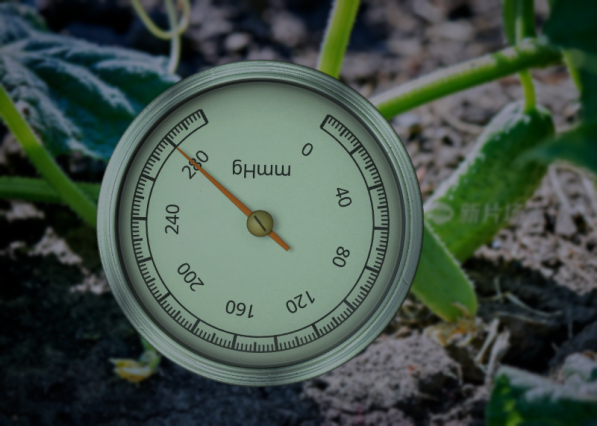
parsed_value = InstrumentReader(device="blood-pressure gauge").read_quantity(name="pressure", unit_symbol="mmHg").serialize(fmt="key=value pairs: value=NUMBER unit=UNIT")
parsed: value=280 unit=mmHg
